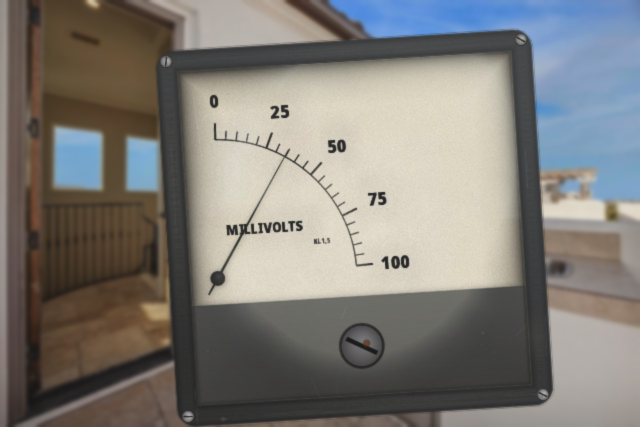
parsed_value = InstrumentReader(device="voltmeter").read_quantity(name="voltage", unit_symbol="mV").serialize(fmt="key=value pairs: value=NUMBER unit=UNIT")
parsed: value=35 unit=mV
